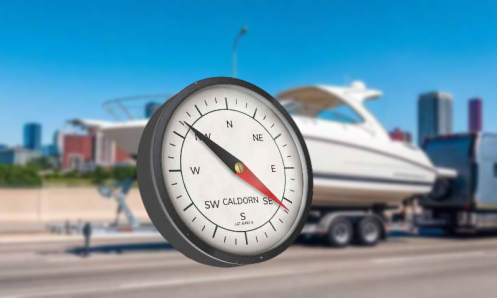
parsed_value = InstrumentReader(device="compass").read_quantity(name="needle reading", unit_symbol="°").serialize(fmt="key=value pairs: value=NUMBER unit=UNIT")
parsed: value=130 unit=°
